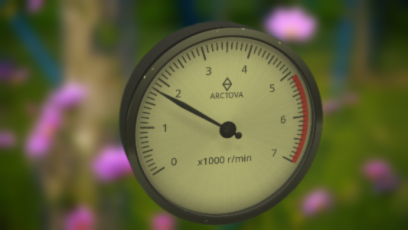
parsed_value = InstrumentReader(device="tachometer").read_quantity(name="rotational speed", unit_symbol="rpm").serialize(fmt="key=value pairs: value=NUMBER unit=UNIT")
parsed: value=1800 unit=rpm
